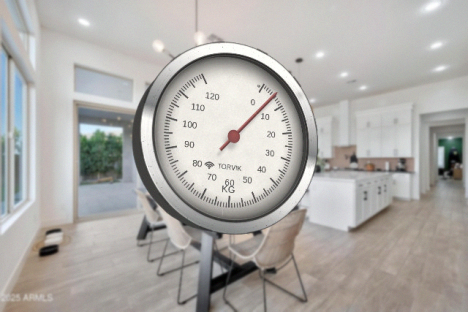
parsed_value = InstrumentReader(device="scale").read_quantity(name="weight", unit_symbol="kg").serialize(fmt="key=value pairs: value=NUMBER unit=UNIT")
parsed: value=5 unit=kg
